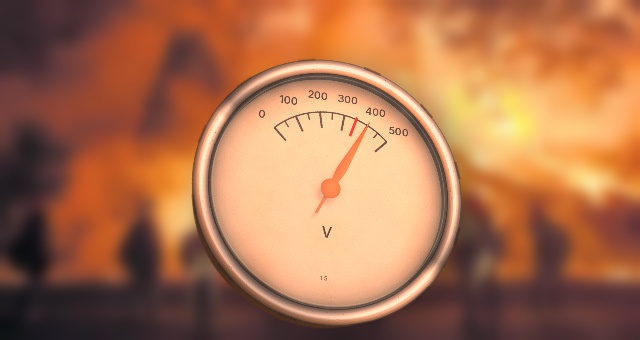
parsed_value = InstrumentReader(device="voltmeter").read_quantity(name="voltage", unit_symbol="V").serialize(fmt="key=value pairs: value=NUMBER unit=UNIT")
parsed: value=400 unit=V
